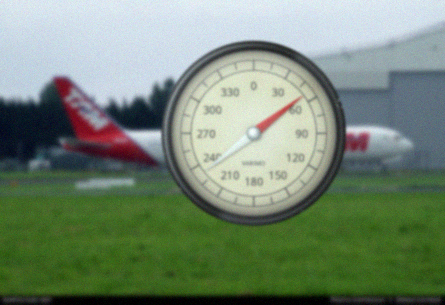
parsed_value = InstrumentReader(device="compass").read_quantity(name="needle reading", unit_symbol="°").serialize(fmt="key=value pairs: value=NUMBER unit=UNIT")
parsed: value=52.5 unit=°
